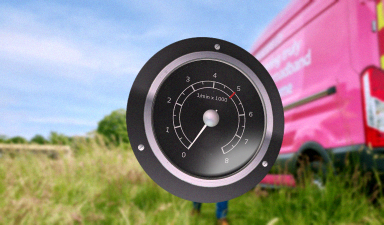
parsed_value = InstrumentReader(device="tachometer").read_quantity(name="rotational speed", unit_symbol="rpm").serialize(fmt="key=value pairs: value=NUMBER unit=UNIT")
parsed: value=0 unit=rpm
